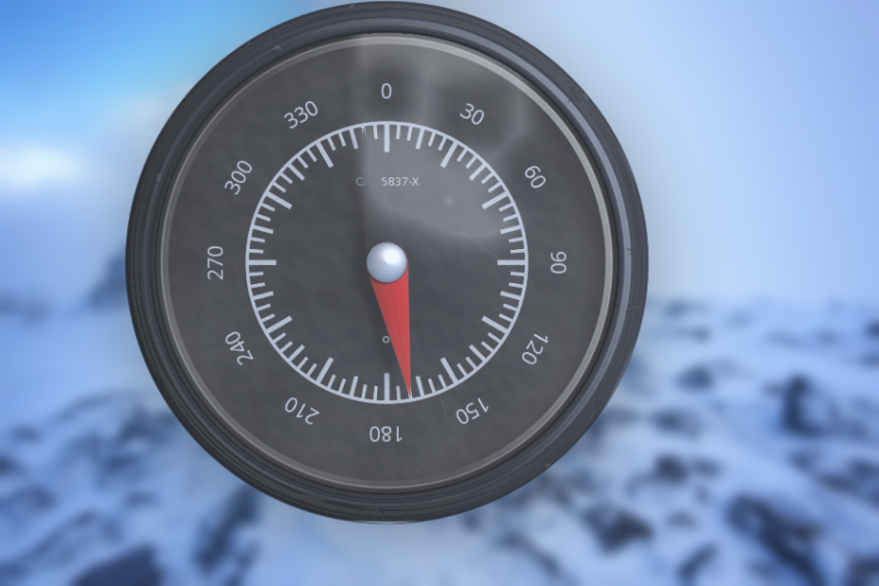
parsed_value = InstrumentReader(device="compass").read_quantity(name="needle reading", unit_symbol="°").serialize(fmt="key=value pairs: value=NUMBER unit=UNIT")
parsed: value=170 unit=°
